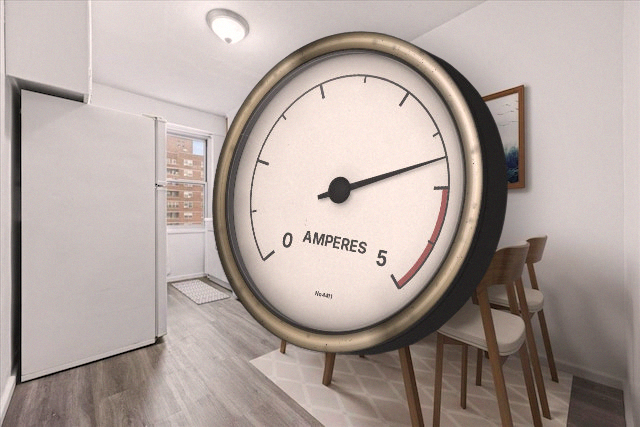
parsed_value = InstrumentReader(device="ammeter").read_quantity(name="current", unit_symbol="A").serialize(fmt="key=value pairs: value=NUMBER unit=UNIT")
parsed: value=3.75 unit=A
